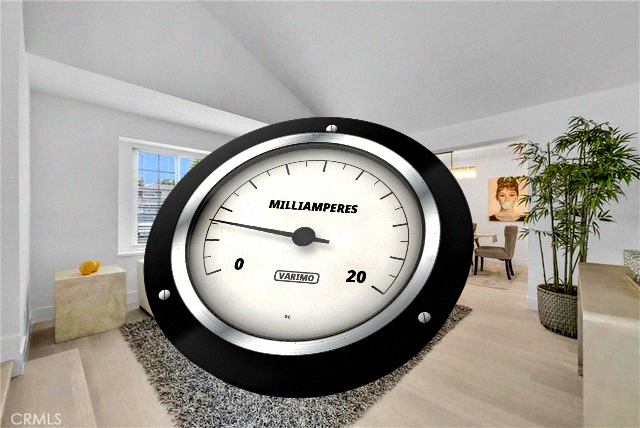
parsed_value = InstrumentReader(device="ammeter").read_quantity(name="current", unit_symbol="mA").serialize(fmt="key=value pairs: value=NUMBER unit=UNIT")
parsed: value=3 unit=mA
